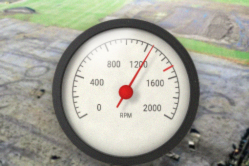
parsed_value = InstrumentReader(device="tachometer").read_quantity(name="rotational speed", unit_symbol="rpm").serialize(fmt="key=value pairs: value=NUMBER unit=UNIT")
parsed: value=1250 unit=rpm
